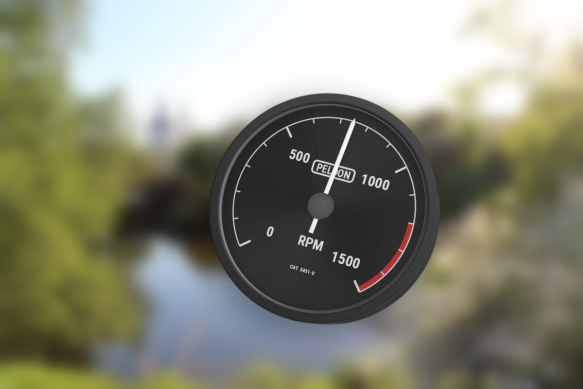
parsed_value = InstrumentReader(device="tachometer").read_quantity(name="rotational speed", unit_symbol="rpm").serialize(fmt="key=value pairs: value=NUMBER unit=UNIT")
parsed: value=750 unit=rpm
